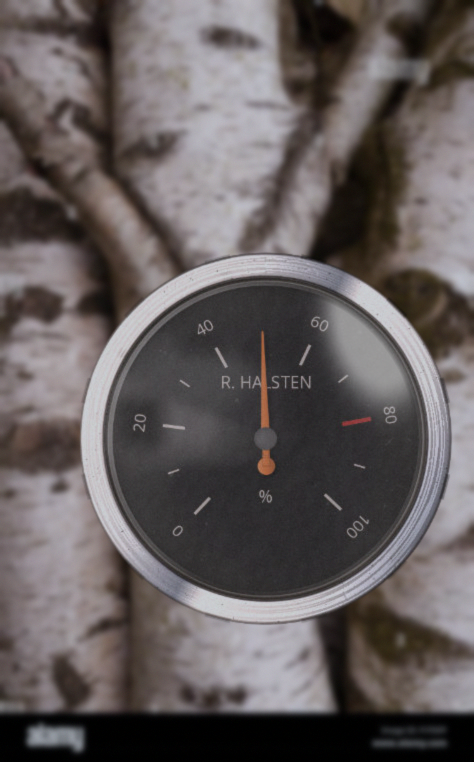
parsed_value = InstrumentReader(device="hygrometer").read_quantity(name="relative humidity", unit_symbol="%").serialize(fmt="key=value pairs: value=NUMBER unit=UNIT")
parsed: value=50 unit=%
